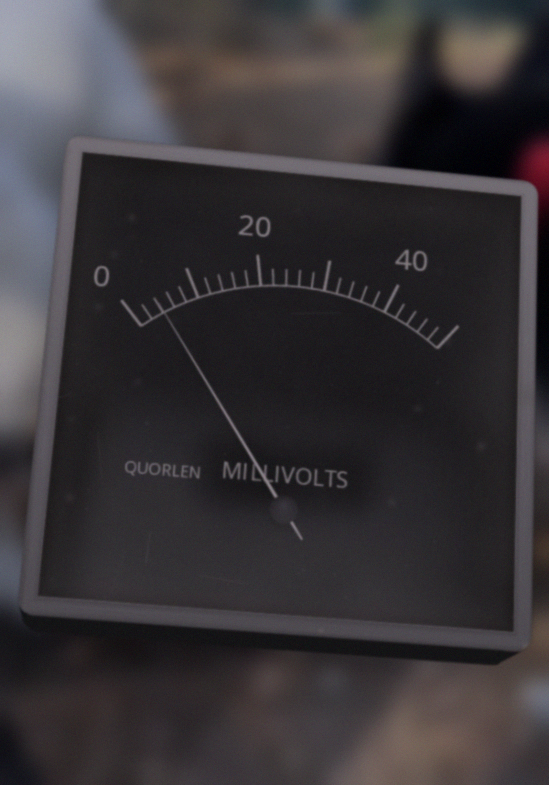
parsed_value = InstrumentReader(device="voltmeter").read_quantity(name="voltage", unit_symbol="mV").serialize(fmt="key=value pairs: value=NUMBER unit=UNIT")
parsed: value=4 unit=mV
